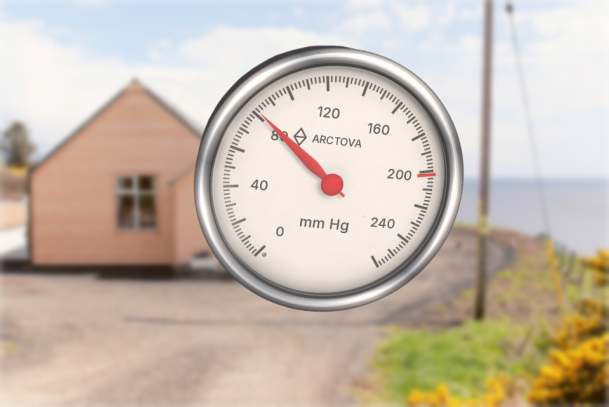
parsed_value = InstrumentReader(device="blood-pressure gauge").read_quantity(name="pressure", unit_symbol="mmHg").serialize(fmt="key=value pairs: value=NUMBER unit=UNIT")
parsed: value=82 unit=mmHg
